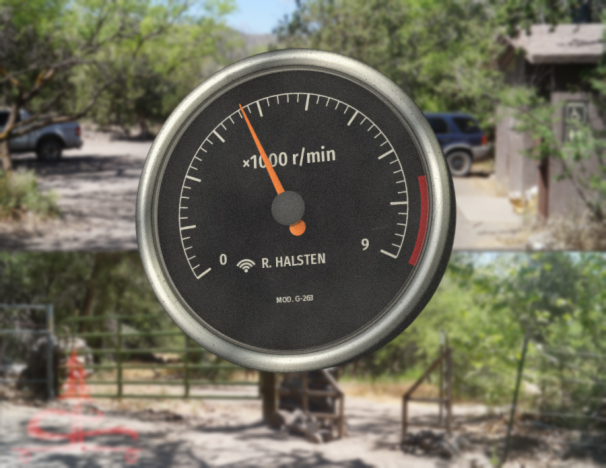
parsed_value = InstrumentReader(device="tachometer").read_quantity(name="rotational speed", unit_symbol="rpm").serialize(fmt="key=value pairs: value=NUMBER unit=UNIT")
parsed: value=3700 unit=rpm
